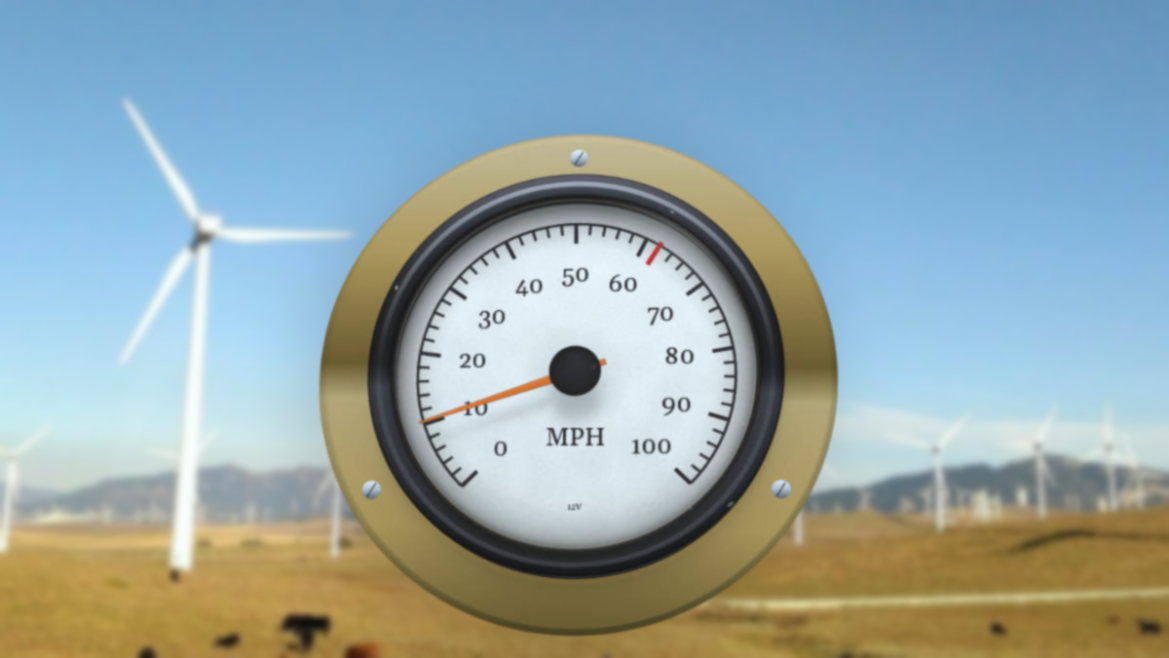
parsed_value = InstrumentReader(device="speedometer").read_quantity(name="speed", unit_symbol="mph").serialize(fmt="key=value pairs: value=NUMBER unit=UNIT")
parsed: value=10 unit=mph
